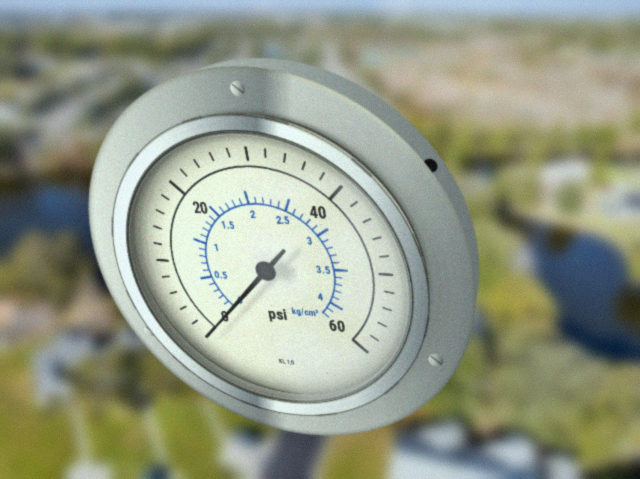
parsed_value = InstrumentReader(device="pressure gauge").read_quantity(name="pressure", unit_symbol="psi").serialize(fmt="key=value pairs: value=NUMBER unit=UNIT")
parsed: value=0 unit=psi
